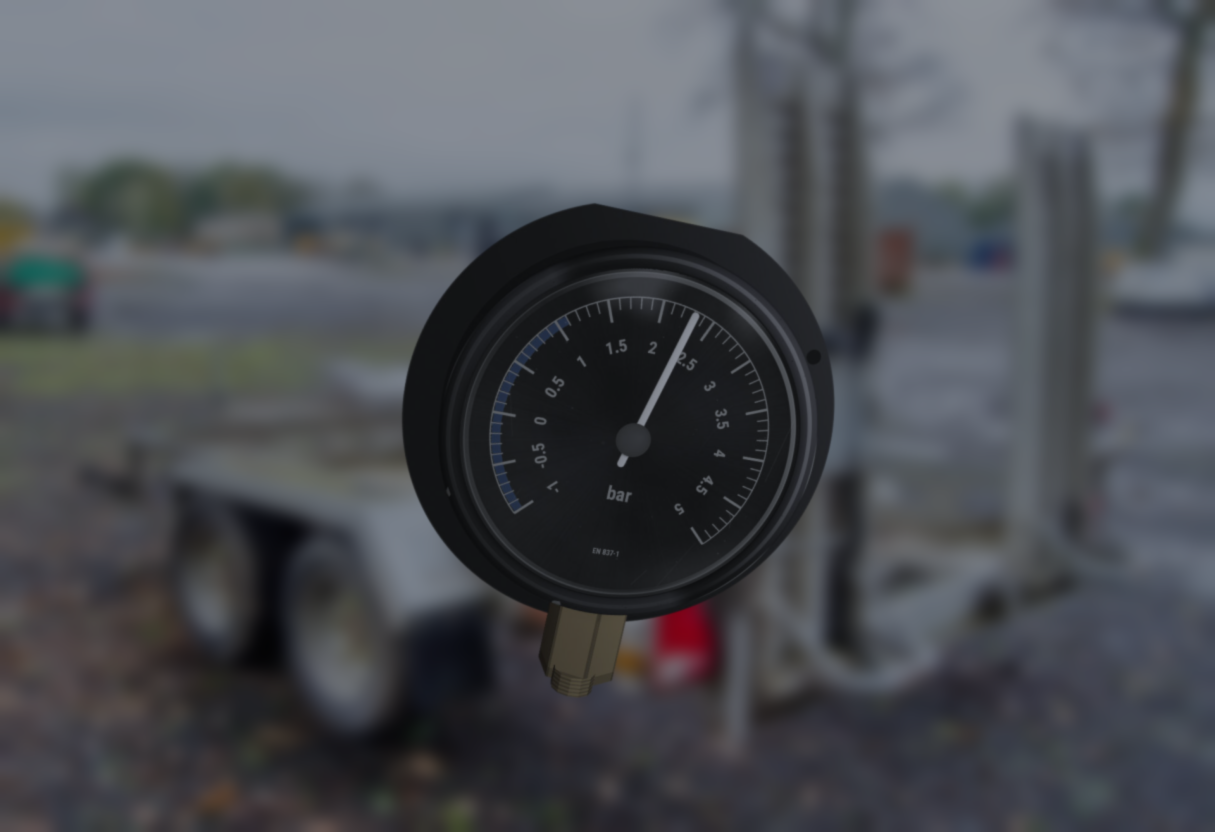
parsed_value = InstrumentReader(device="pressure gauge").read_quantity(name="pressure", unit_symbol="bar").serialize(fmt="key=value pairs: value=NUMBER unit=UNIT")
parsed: value=2.3 unit=bar
